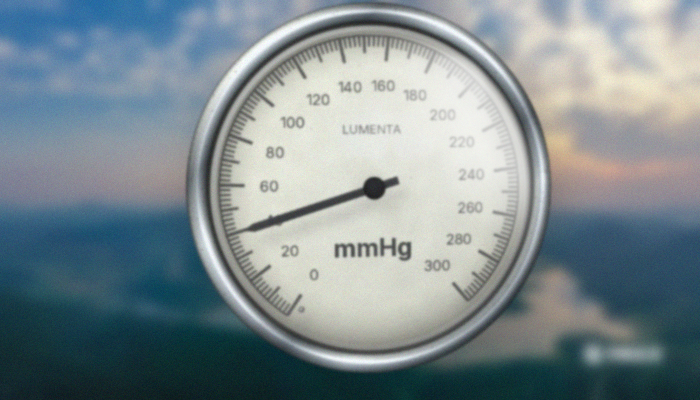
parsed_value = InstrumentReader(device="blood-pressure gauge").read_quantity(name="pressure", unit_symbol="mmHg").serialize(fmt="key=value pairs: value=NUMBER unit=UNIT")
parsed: value=40 unit=mmHg
